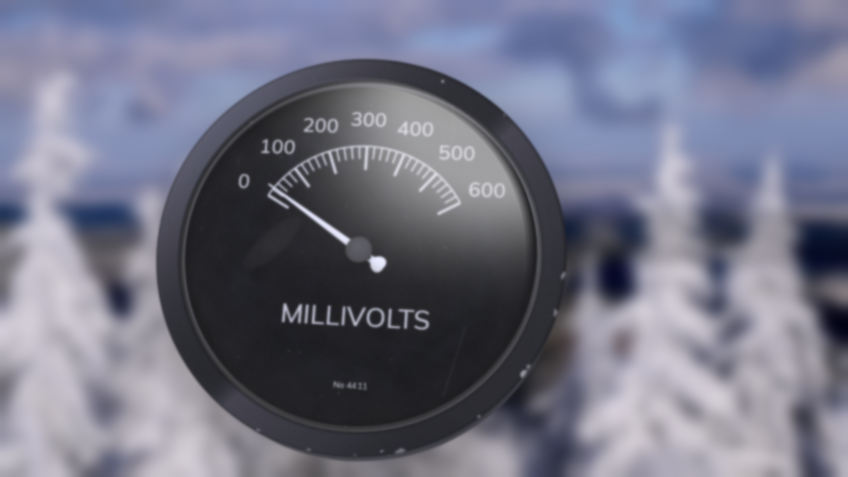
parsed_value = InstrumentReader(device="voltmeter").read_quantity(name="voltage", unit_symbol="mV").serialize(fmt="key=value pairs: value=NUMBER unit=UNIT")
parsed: value=20 unit=mV
